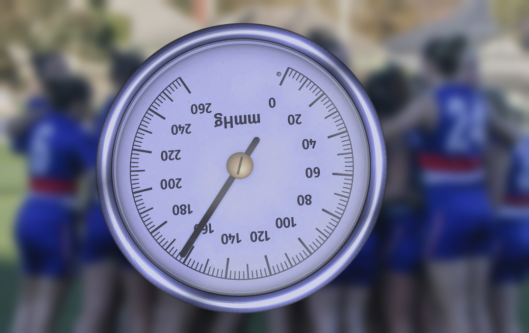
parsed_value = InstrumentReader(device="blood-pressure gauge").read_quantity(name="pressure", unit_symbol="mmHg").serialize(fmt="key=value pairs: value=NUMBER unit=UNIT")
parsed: value=162 unit=mmHg
